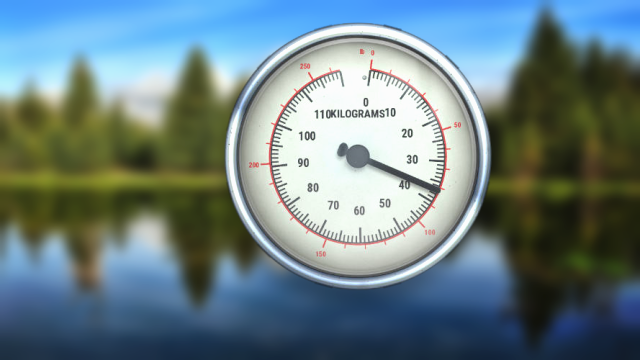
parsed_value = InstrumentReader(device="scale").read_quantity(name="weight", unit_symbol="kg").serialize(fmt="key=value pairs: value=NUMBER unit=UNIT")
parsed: value=37 unit=kg
